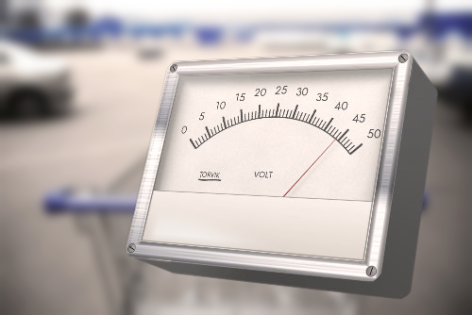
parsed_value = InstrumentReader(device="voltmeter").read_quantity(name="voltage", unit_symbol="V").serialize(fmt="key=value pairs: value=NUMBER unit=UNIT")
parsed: value=45 unit=V
